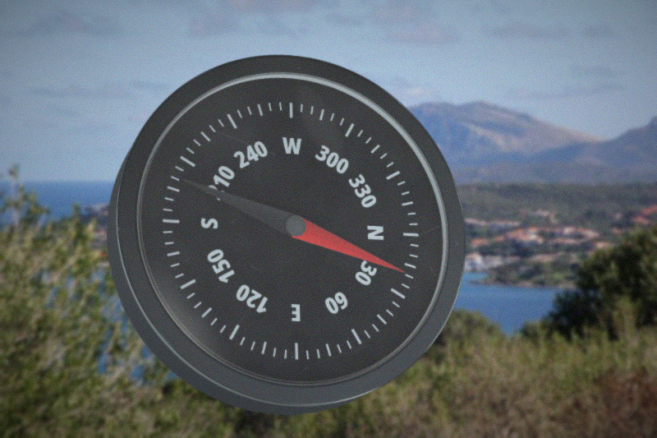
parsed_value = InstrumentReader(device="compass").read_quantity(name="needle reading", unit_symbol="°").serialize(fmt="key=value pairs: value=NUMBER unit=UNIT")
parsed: value=20 unit=°
